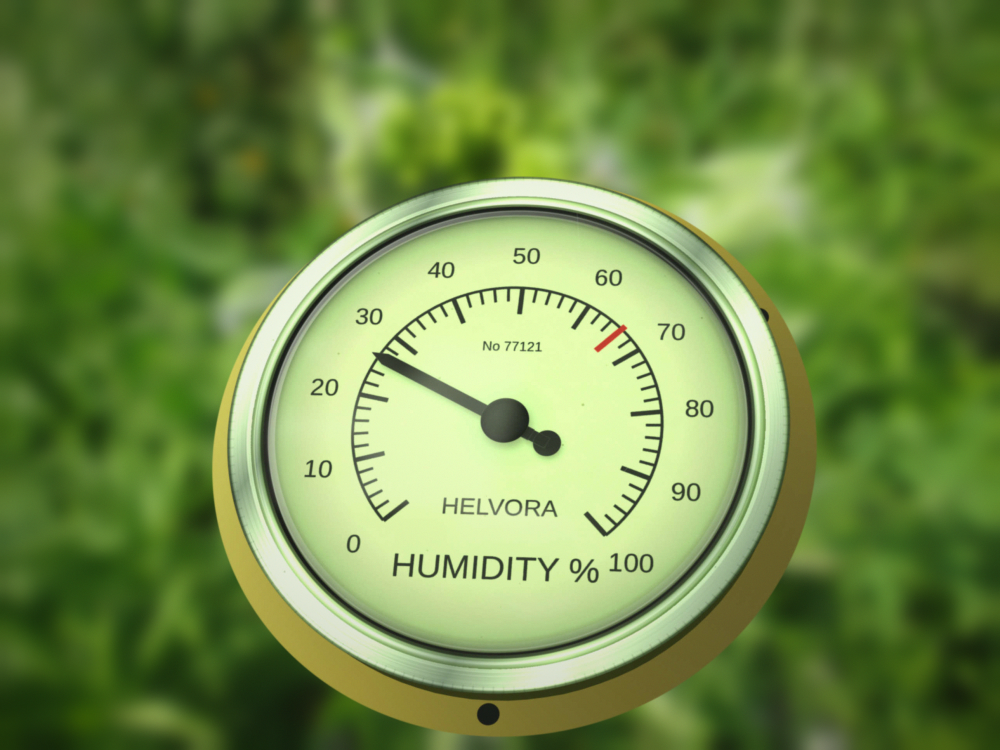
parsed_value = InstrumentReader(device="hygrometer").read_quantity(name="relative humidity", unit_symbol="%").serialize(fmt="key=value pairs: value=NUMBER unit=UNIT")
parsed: value=26 unit=%
